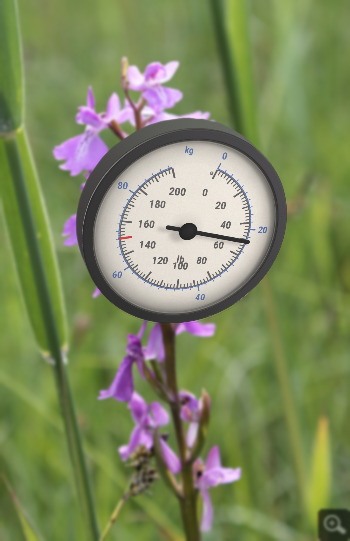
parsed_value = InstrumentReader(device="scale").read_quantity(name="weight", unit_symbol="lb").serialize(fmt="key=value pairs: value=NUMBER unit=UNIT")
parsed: value=50 unit=lb
